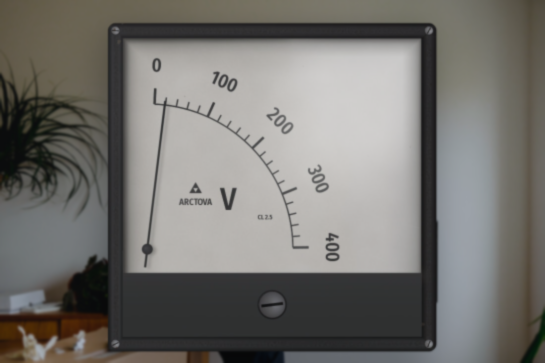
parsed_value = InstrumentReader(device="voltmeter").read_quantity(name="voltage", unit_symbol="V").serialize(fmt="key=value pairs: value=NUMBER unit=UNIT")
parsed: value=20 unit=V
